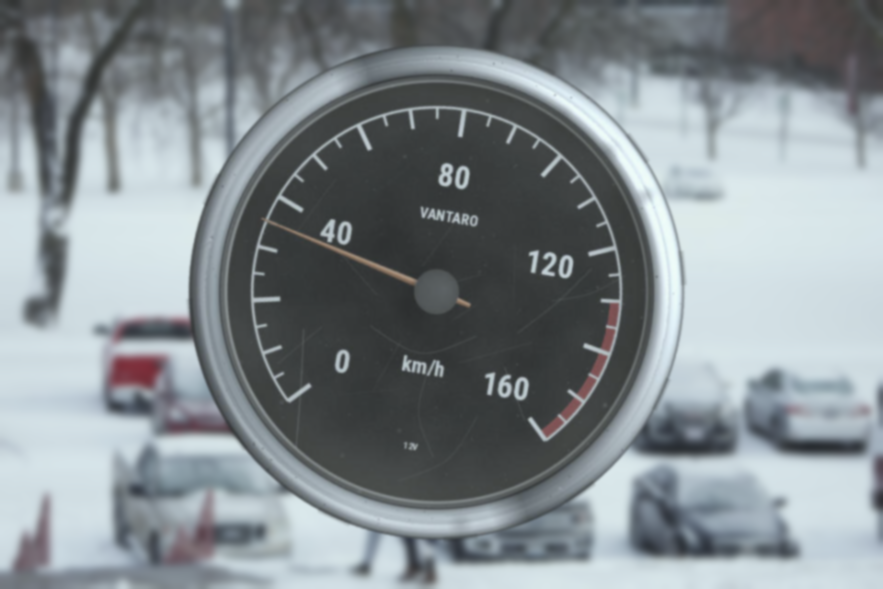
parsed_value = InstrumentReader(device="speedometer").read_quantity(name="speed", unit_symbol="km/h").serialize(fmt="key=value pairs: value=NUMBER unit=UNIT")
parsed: value=35 unit=km/h
